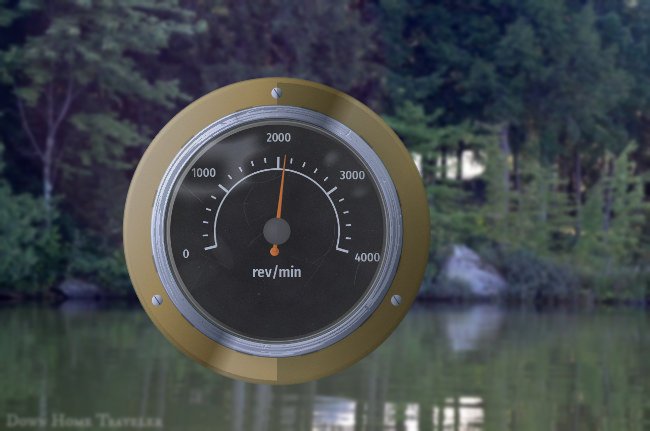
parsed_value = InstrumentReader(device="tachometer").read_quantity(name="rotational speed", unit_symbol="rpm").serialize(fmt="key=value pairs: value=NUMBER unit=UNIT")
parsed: value=2100 unit=rpm
